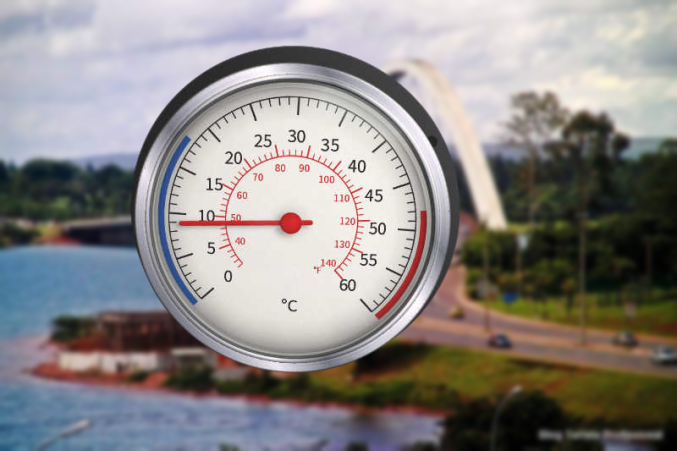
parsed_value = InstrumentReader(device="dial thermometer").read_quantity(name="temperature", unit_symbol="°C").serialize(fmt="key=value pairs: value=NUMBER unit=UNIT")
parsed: value=9 unit=°C
